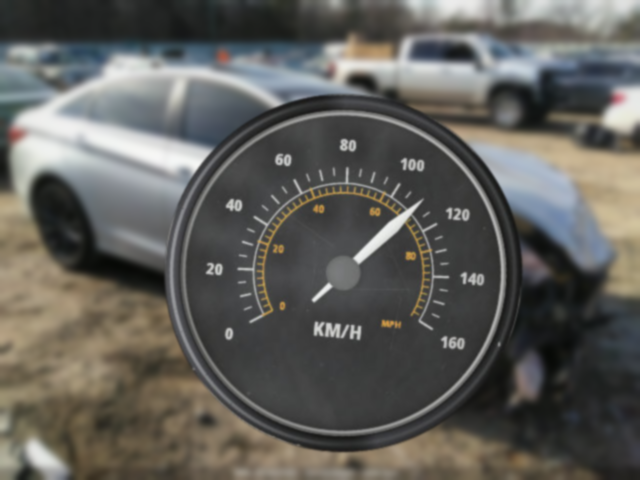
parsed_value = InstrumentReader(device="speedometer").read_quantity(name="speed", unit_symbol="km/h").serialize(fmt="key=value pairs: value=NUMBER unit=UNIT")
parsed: value=110 unit=km/h
